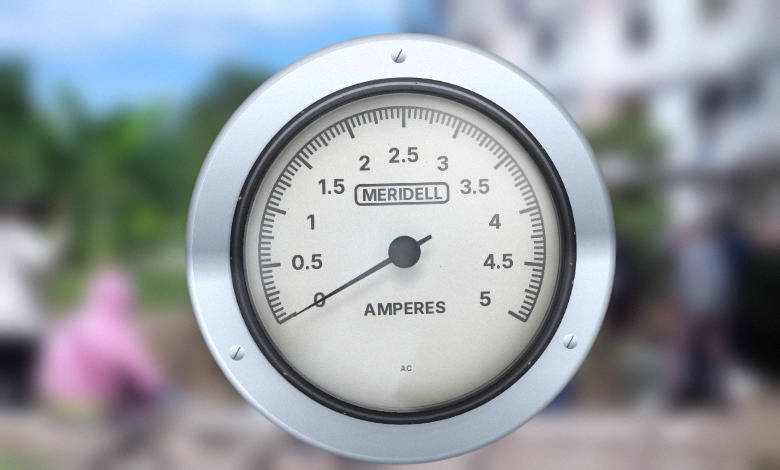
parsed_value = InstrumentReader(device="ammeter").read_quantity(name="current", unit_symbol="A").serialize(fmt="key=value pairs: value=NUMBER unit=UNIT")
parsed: value=0 unit=A
